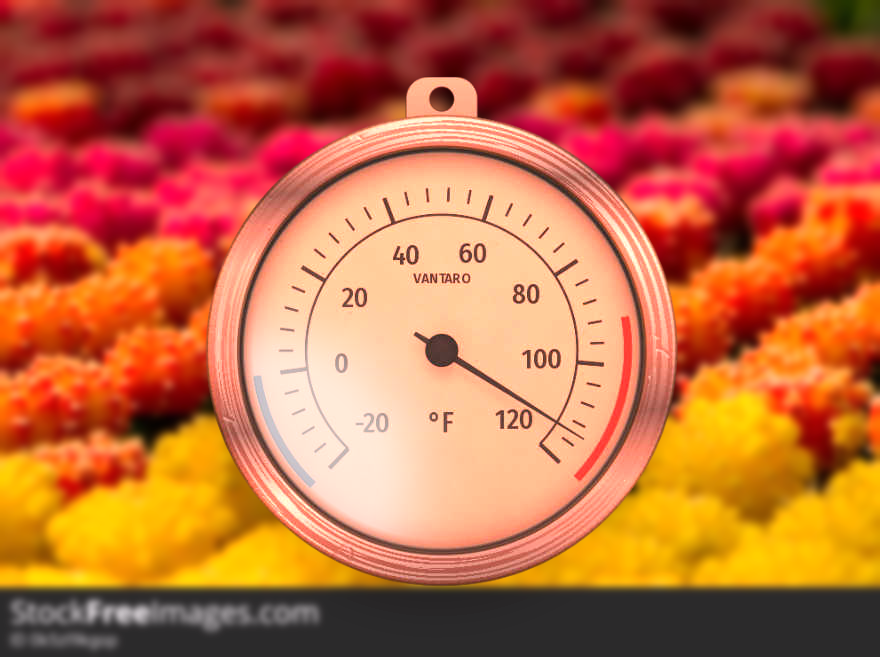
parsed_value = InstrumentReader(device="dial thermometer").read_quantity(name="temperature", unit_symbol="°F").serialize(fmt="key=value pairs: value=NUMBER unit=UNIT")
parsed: value=114 unit=°F
